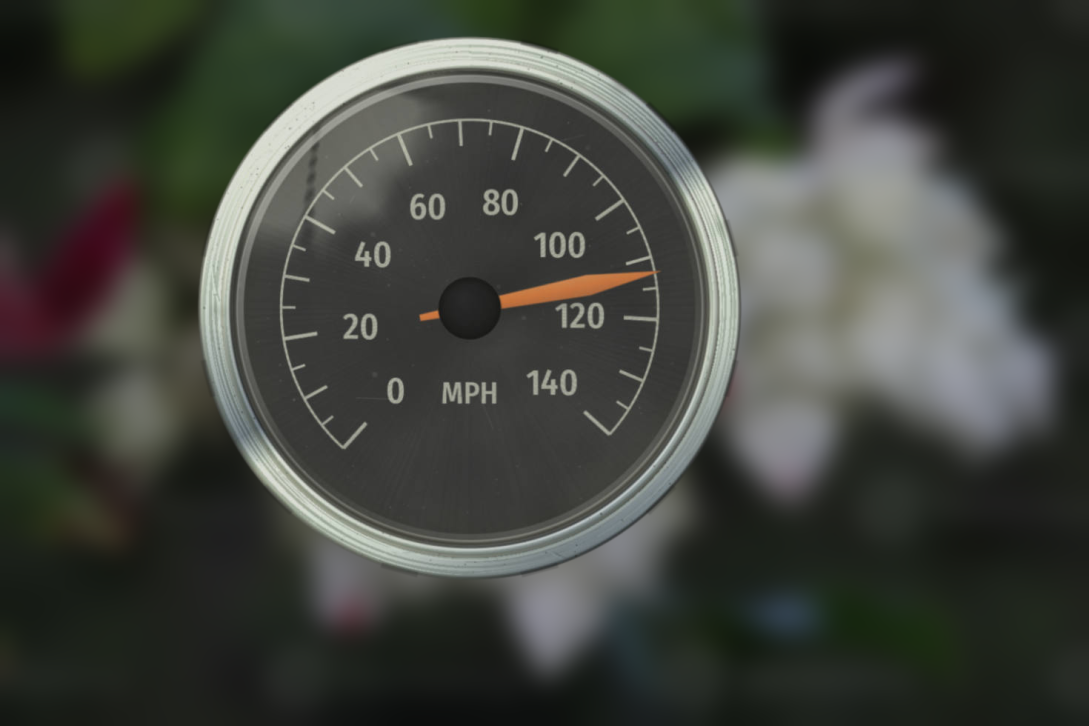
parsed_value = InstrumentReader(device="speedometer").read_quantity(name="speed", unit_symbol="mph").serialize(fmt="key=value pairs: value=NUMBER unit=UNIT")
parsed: value=112.5 unit=mph
